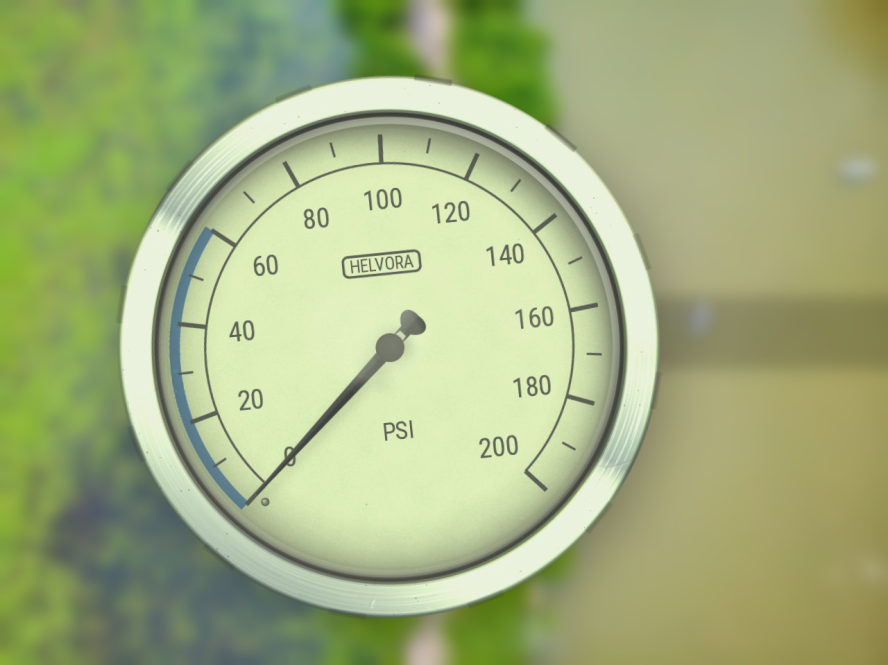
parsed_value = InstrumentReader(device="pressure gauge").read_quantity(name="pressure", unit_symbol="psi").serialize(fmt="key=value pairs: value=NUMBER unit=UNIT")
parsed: value=0 unit=psi
